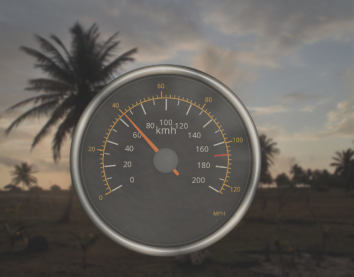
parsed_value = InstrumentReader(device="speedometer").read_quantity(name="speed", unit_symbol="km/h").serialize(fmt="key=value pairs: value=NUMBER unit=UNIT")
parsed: value=65 unit=km/h
